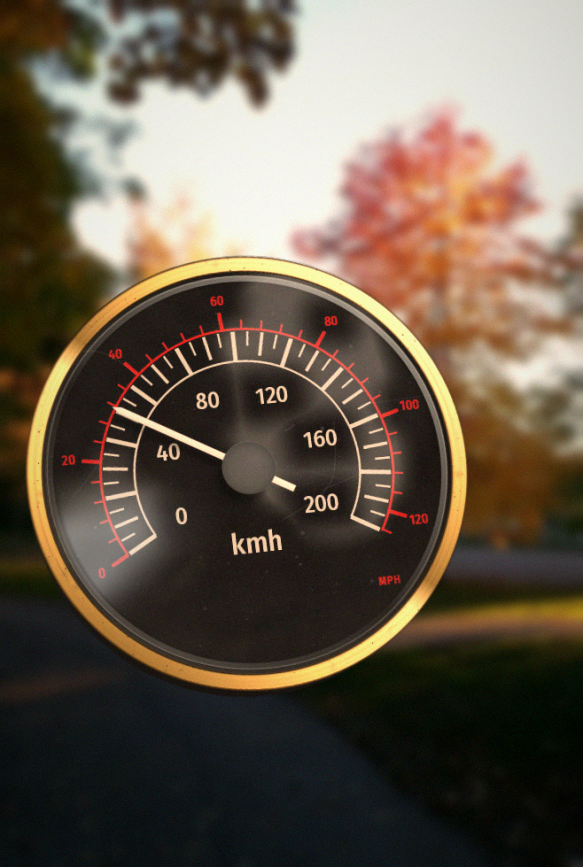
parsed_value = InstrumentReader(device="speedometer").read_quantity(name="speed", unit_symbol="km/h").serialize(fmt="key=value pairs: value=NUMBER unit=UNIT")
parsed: value=50 unit=km/h
